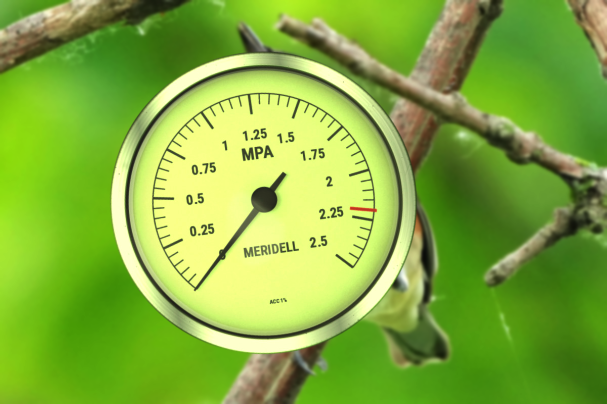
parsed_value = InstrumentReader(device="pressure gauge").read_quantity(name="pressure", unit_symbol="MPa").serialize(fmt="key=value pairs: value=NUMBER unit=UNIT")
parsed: value=0 unit=MPa
